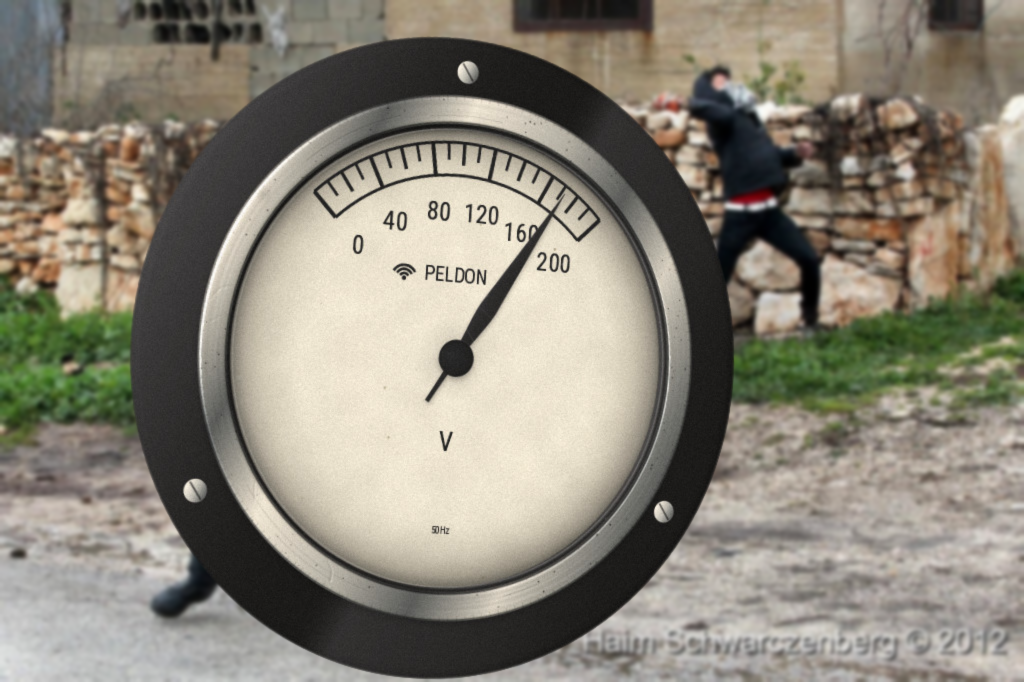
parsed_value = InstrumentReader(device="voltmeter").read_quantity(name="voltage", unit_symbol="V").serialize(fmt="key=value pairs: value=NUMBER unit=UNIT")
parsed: value=170 unit=V
